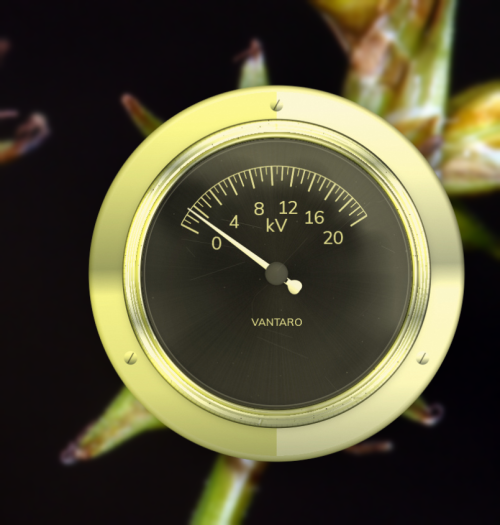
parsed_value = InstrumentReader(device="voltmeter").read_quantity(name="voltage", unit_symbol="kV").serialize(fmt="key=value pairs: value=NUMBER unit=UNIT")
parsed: value=1.5 unit=kV
